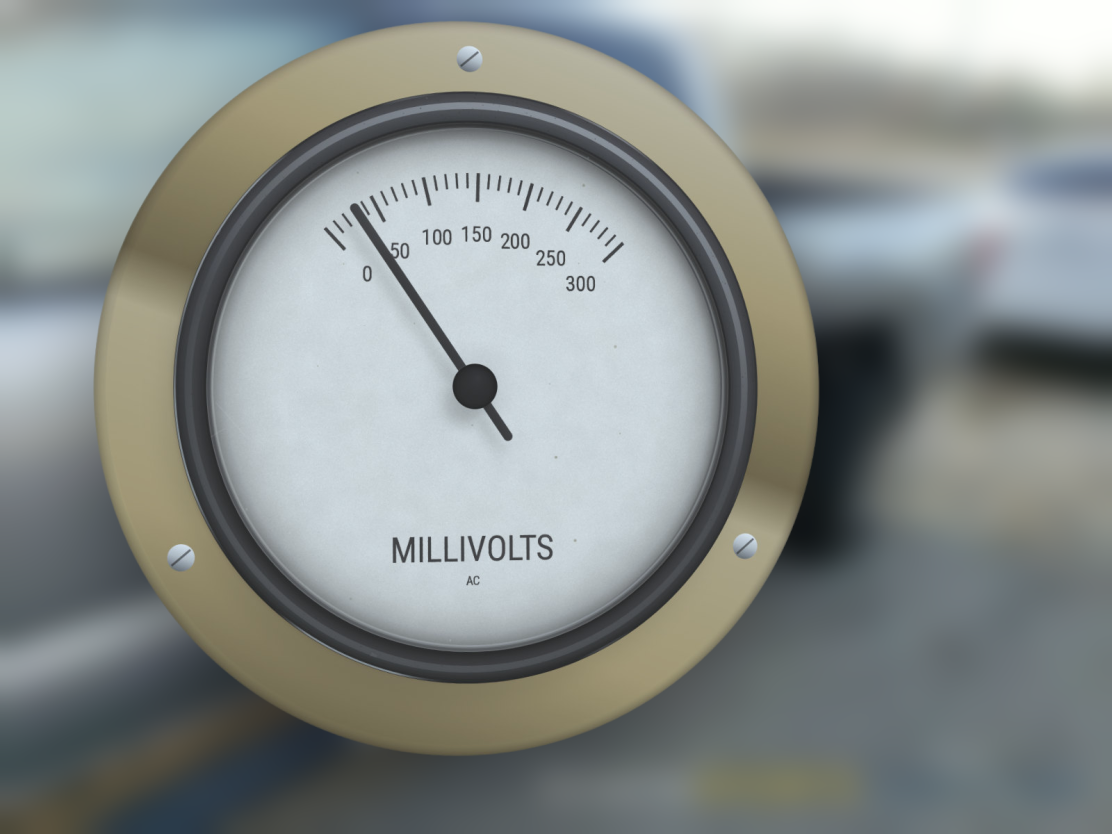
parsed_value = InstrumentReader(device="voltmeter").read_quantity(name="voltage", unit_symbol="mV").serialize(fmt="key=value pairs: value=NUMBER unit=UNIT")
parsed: value=30 unit=mV
